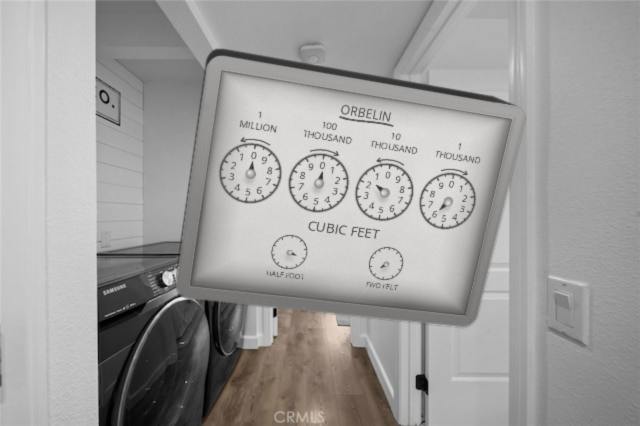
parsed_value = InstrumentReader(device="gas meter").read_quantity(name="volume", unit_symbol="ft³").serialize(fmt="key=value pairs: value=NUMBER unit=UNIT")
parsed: value=1600 unit=ft³
